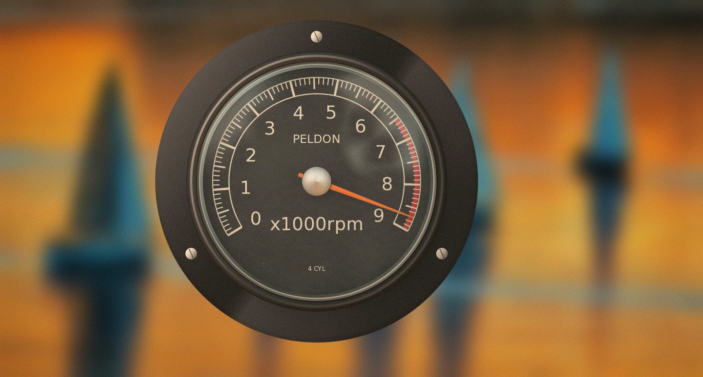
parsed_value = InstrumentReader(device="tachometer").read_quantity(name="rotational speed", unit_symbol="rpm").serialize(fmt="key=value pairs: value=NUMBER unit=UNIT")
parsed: value=8700 unit=rpm
